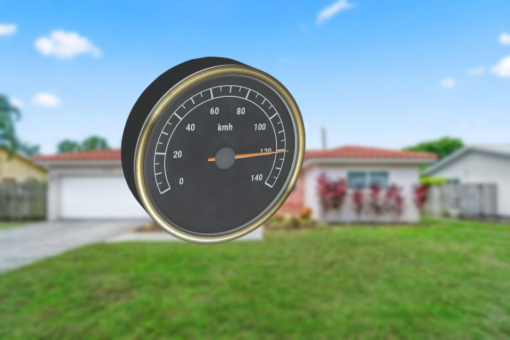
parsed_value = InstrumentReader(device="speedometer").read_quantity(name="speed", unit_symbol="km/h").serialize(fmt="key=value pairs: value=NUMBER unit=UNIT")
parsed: value=120 unit=km/h
